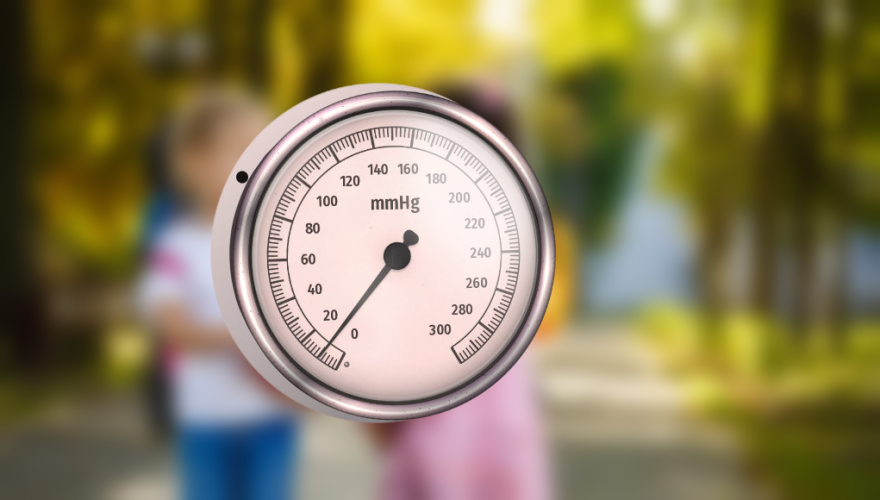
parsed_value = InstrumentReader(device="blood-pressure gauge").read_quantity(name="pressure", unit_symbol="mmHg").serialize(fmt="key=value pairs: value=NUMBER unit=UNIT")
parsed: value=10 unit=mmHg
